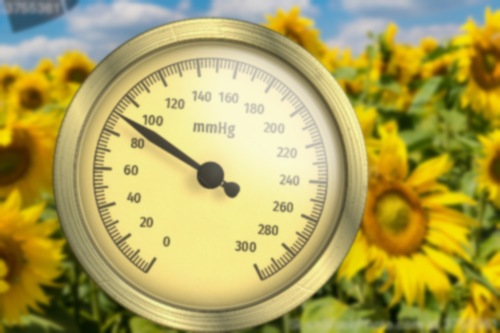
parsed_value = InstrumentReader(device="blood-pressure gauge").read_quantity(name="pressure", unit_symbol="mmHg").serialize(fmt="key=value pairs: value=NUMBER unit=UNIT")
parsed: value=90 unit=mmHg
